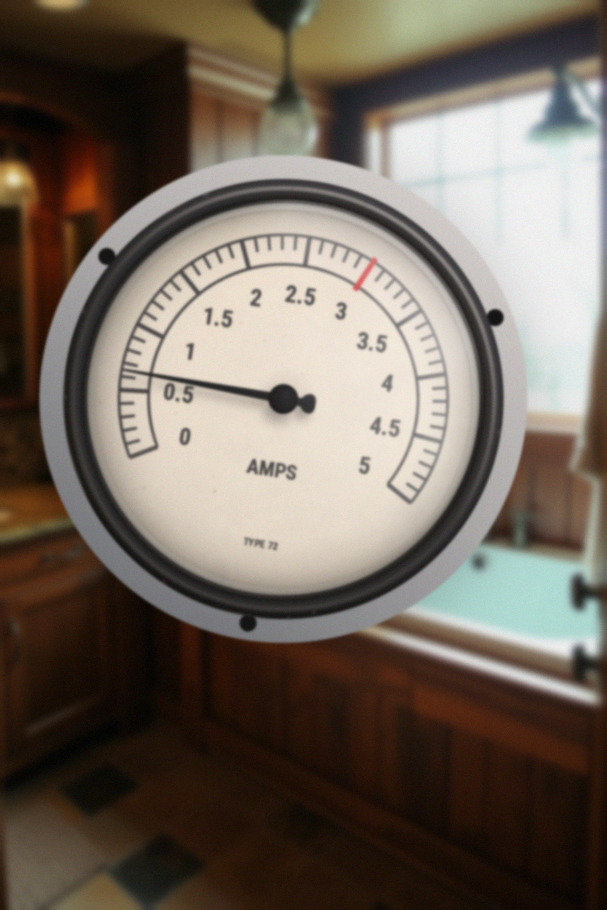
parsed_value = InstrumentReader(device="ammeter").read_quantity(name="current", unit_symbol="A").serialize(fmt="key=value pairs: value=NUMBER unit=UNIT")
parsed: value=0.65 unit=A
